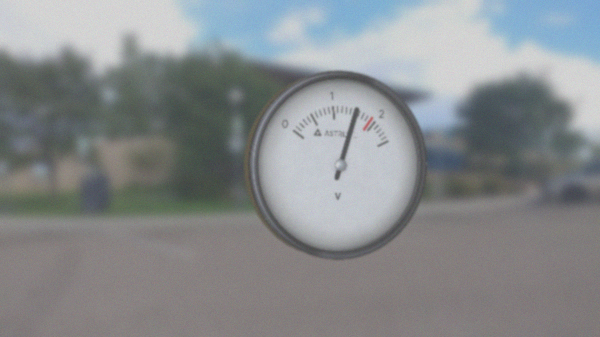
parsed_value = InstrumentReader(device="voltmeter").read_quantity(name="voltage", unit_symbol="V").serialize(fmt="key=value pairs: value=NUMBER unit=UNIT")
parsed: value=1.5 unit=V
